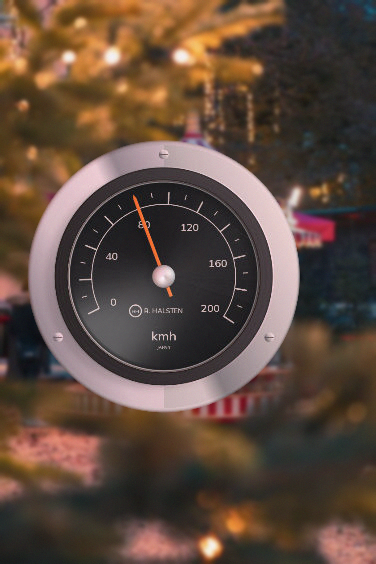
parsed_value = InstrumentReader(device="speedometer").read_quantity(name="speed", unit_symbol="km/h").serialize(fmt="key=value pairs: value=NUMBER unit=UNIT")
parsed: value=80 unit=km/h
